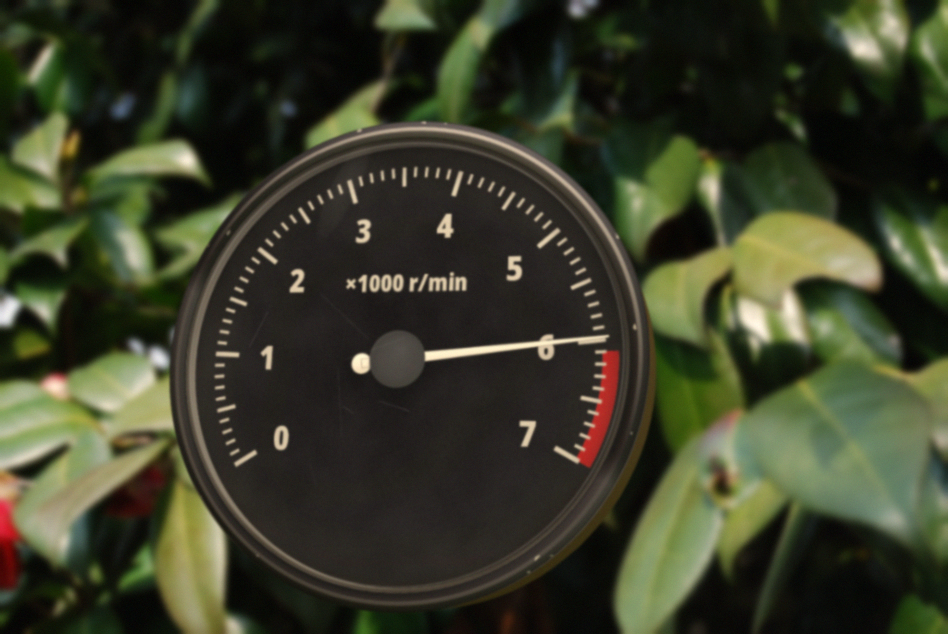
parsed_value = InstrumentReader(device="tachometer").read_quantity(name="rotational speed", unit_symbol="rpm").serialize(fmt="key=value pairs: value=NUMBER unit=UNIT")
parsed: value=6000 unit=rpm
